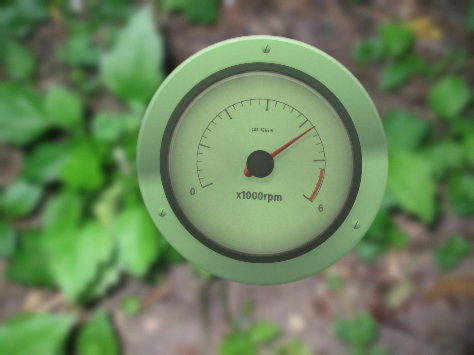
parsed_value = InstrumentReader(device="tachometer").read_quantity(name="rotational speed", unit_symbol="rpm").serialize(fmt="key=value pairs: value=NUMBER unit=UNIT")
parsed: value=4200 unit=rpm
